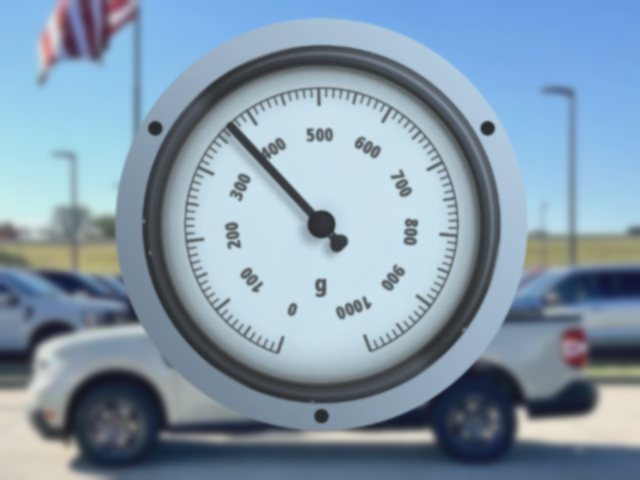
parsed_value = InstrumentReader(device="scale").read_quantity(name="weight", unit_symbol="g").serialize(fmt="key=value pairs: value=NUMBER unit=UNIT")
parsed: value=370 unit=g
